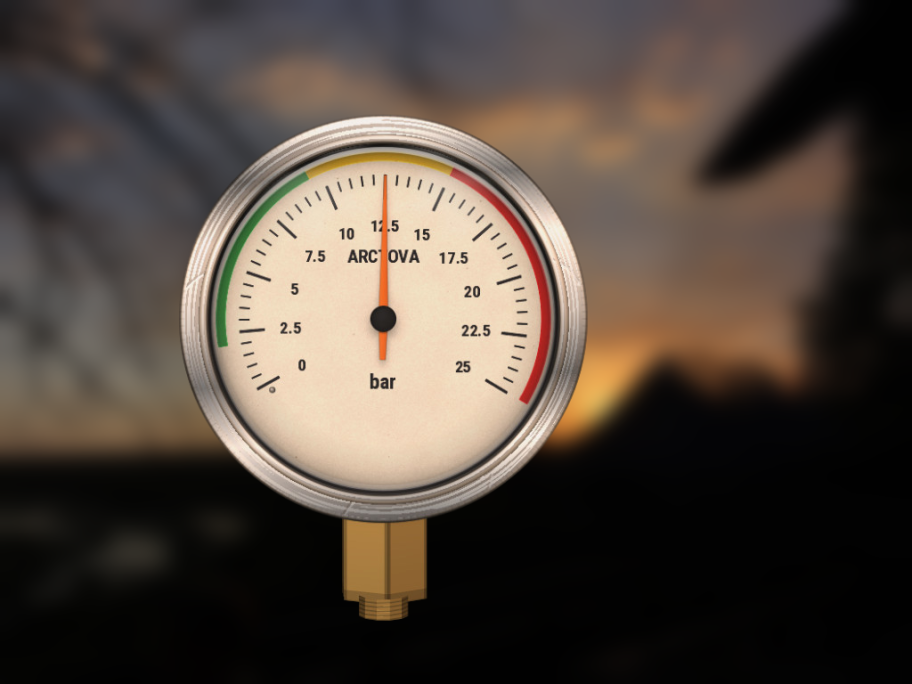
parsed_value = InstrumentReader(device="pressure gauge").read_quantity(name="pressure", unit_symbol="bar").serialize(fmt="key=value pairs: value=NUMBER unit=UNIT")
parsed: value=12.5 unit=bar
